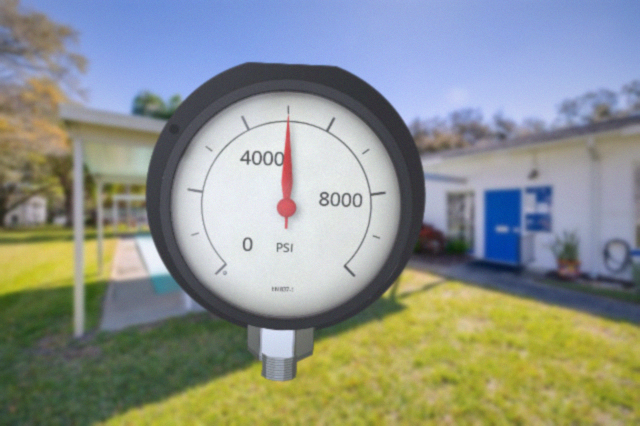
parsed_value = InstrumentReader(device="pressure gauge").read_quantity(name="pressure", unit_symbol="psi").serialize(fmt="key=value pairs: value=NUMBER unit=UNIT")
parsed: value=5000 unit=psi
